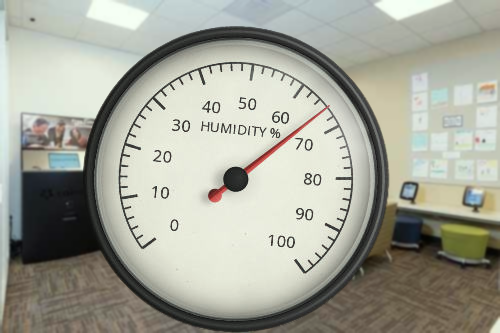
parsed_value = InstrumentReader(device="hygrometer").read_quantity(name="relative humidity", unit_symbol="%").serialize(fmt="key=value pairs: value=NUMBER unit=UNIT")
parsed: value=66 unit=%
